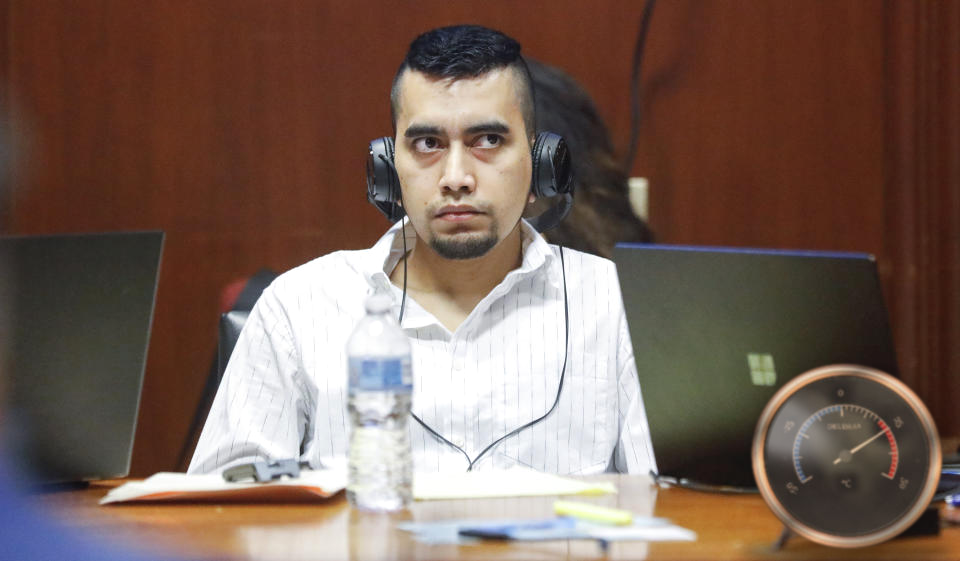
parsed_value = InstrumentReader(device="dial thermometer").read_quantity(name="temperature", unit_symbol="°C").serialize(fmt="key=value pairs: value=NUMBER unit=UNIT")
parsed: value=25 unit=°C
